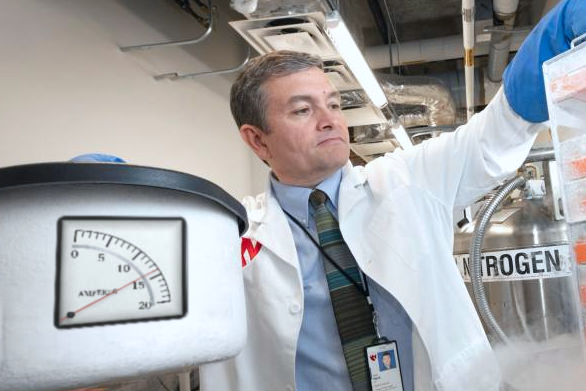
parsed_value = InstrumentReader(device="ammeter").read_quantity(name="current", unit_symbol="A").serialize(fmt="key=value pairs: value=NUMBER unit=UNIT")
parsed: value=14 unit=A
